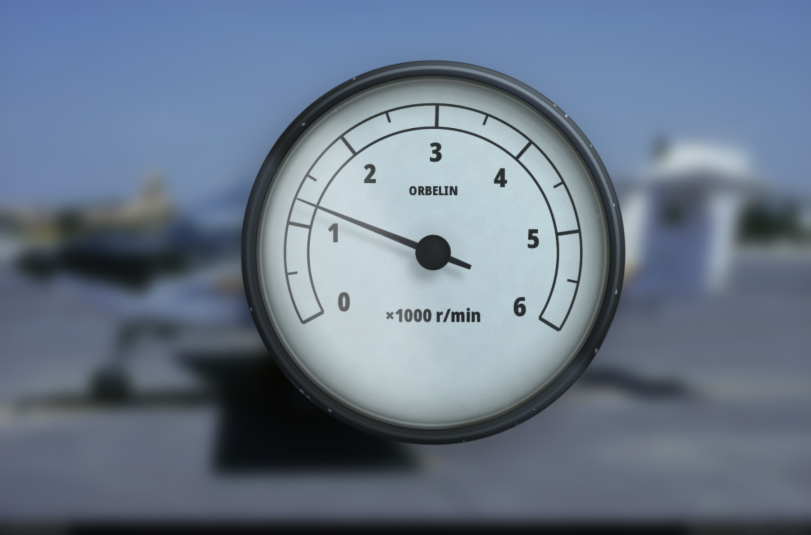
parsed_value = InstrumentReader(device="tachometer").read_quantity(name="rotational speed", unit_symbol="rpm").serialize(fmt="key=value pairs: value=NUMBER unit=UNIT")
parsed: value=1250 unit=rpm
